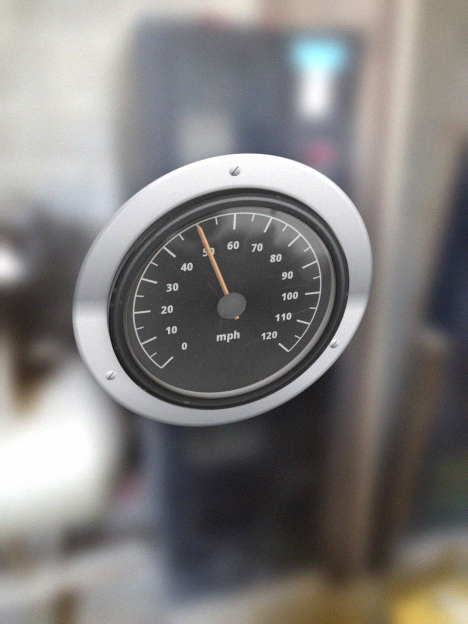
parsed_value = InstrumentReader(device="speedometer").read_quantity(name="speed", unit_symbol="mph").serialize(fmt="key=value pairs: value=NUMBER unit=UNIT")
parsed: value=50 unit=mph
